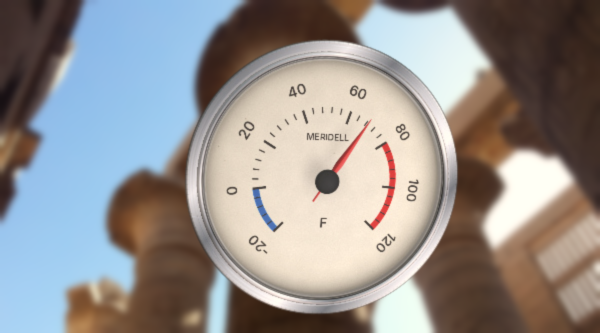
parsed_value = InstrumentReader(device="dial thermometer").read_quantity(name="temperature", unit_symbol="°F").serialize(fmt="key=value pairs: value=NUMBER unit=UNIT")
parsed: value=68 unit=°F
